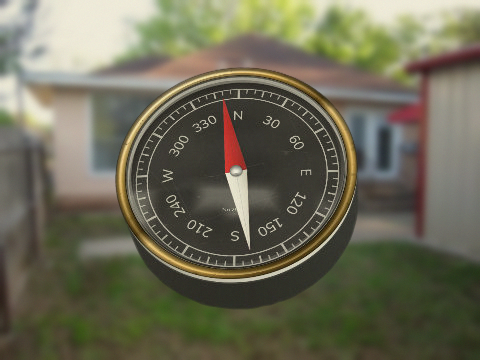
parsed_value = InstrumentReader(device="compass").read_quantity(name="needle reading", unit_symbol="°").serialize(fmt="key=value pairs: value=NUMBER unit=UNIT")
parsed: value=350 unit=°
